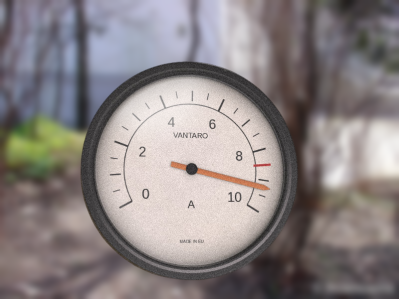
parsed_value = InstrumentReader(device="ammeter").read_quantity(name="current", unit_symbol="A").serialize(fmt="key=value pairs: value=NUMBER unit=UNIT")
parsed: value=9.25 unit=A
